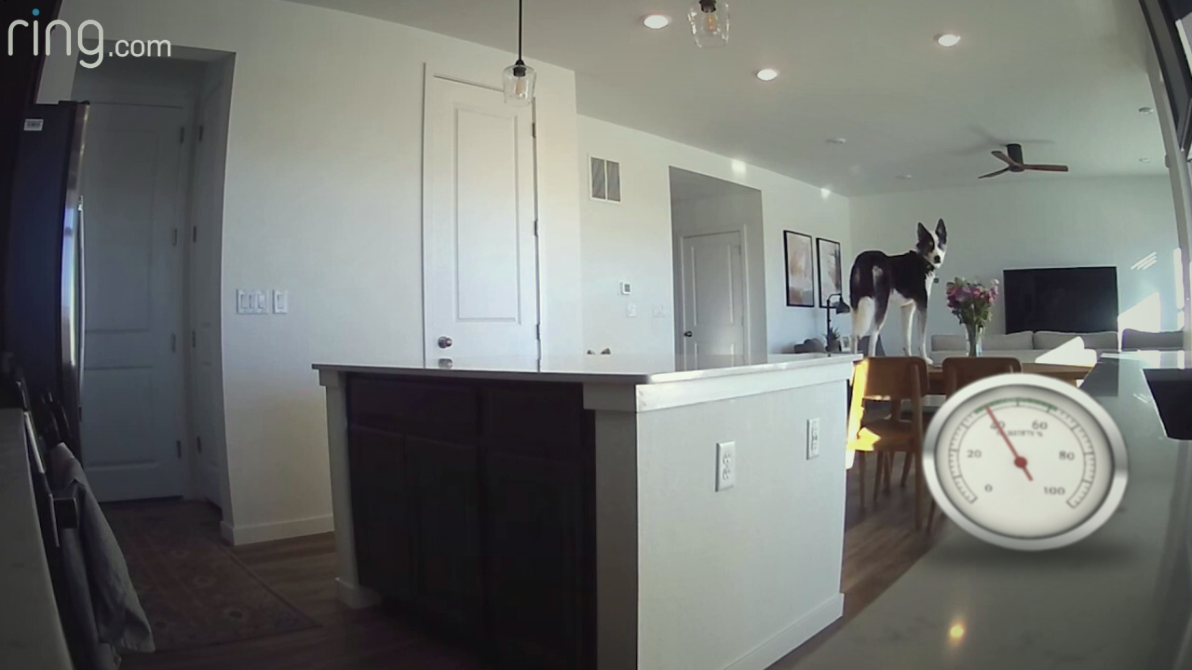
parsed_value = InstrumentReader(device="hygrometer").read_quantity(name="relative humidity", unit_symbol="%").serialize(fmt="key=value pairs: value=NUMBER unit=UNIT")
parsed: value=40 unit=%
